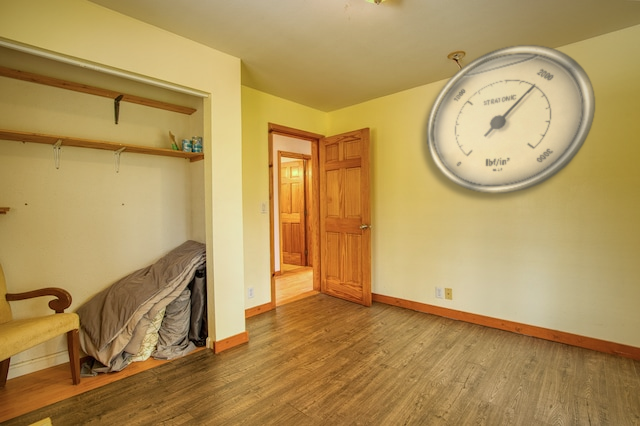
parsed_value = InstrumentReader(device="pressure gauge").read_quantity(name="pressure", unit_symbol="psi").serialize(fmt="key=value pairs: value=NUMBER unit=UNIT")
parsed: value=2000 unit=psi
